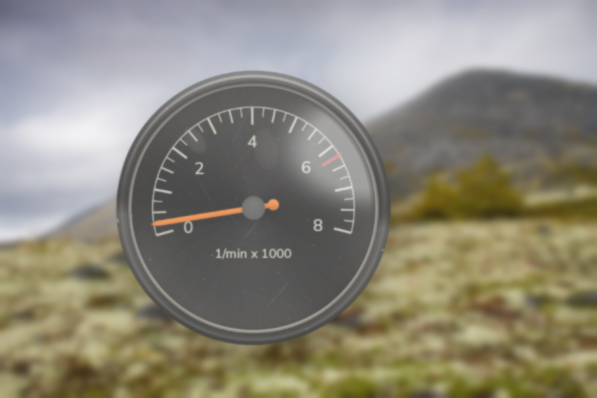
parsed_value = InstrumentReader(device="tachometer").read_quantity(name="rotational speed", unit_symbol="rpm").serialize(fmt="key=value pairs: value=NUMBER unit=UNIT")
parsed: value=250 unit=rpm
